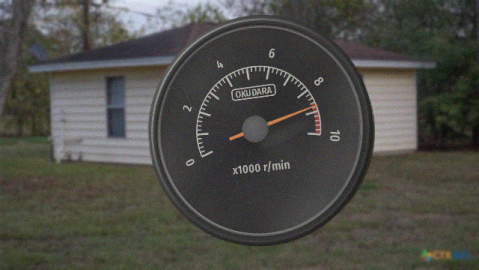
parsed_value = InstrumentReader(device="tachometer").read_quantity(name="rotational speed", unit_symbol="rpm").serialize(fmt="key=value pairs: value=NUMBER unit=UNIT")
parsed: value=8800 unit=rpm
